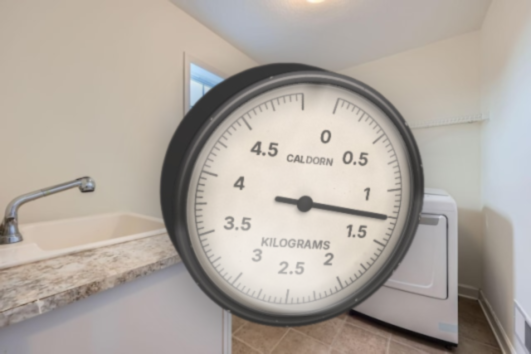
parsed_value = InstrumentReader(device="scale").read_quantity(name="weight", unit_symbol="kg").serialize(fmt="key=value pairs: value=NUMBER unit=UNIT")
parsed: value=1.25 unit=kg
